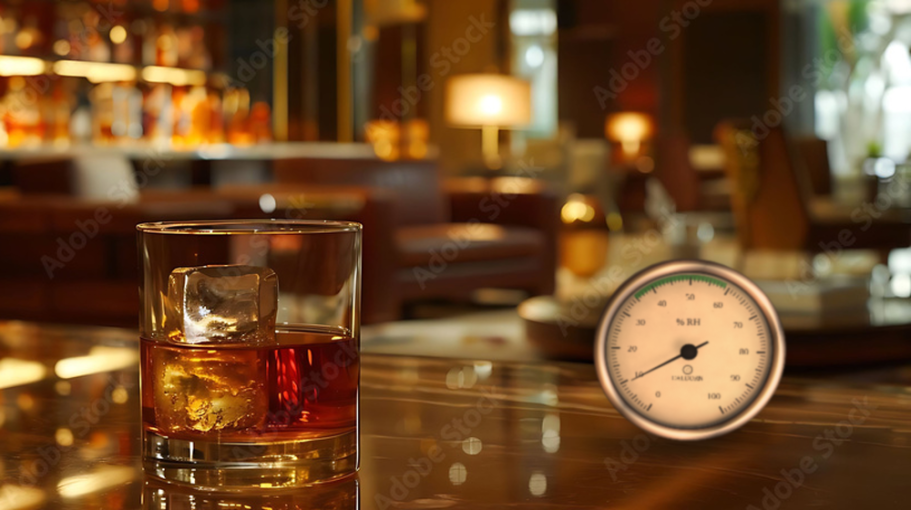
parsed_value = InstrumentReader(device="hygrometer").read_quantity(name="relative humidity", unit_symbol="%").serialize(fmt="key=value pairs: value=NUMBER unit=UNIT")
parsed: value=10 unit=%
